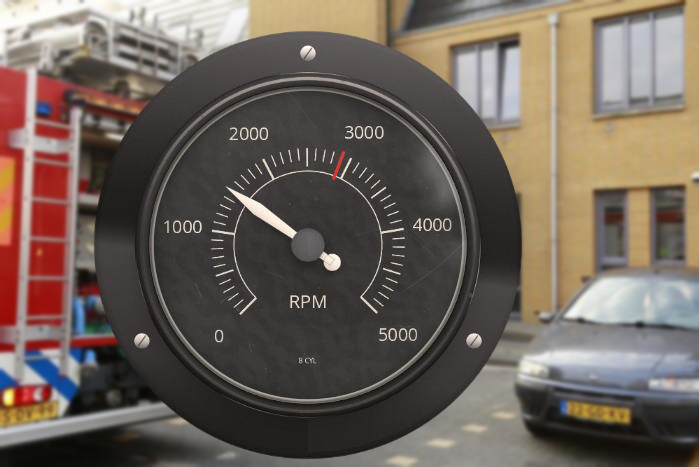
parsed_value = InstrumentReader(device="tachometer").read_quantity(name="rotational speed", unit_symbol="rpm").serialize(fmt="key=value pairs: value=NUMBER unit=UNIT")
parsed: value=1500 unit=rpm
